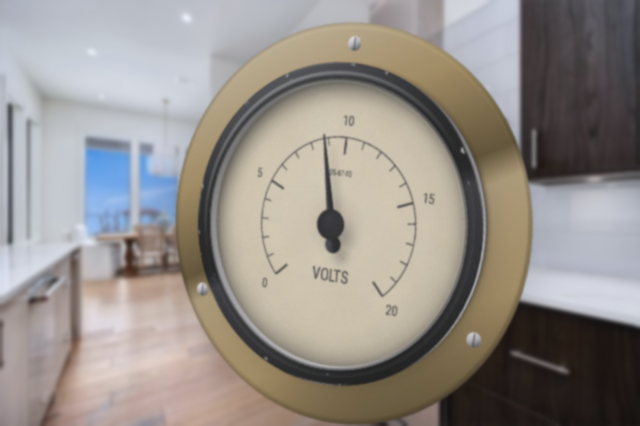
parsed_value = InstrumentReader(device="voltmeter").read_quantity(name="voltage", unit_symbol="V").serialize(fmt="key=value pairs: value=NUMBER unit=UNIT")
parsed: value=9 unit=V
